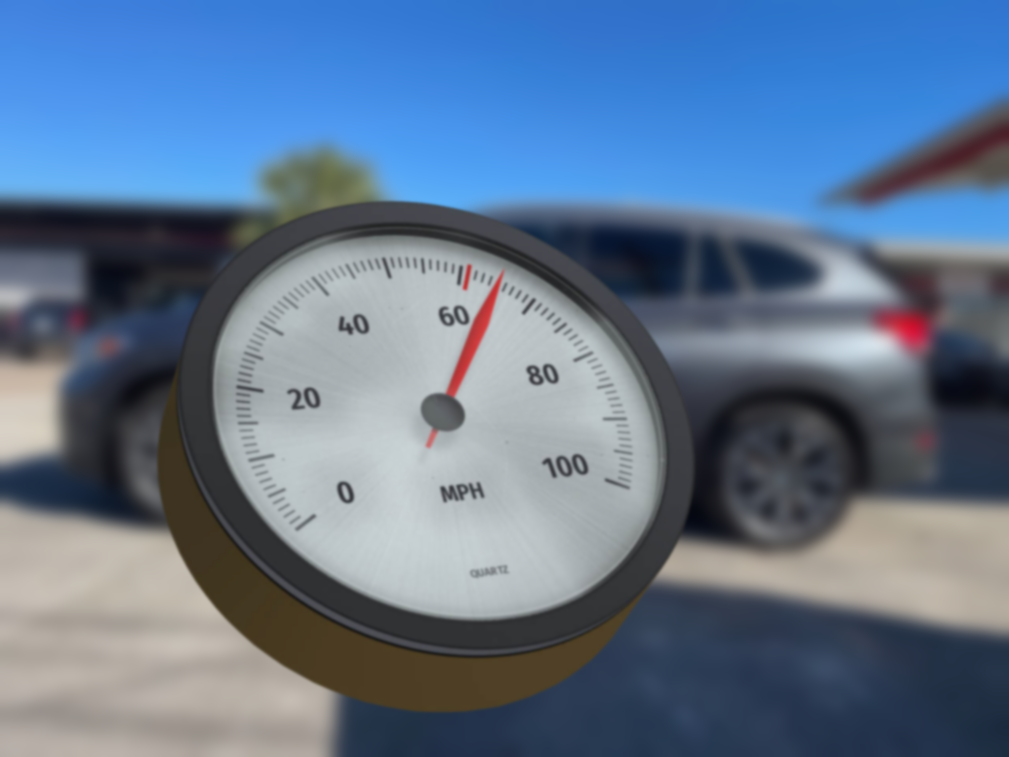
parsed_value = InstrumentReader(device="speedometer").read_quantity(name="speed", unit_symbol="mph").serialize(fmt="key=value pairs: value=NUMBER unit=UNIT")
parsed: value=65 unit=mph
